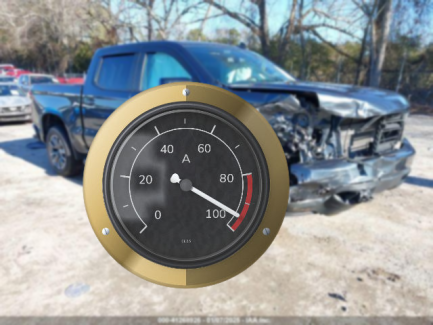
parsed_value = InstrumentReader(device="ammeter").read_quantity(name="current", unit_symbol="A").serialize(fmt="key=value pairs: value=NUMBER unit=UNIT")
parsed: value=95 unit=A
